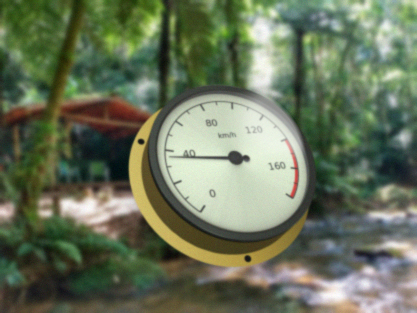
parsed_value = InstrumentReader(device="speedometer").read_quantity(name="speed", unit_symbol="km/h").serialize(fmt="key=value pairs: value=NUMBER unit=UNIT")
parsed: value=35 unit=km/h
